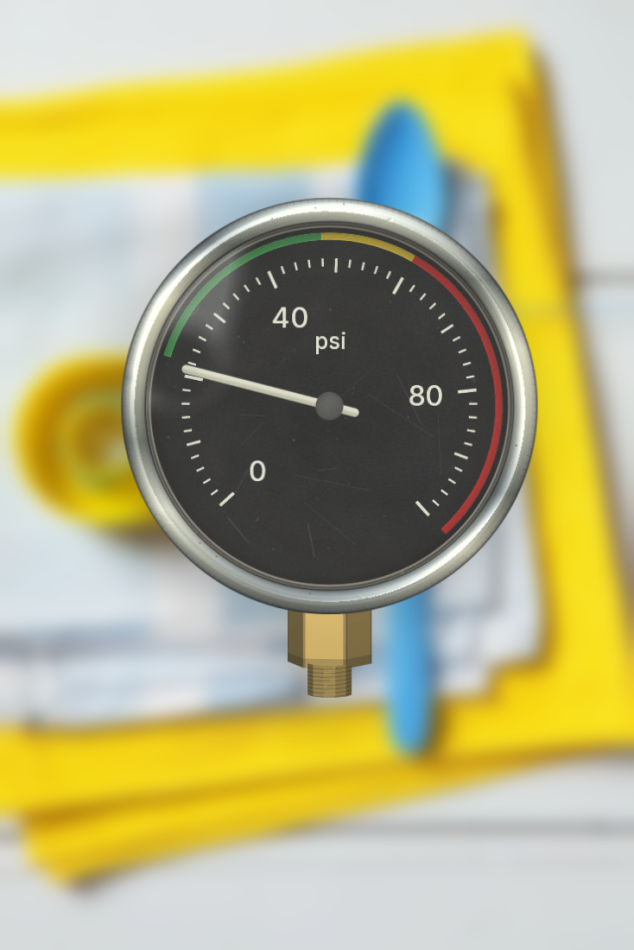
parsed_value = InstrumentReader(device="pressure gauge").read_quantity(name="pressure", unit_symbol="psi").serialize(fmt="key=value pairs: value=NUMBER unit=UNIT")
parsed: value=21 unit=psi
